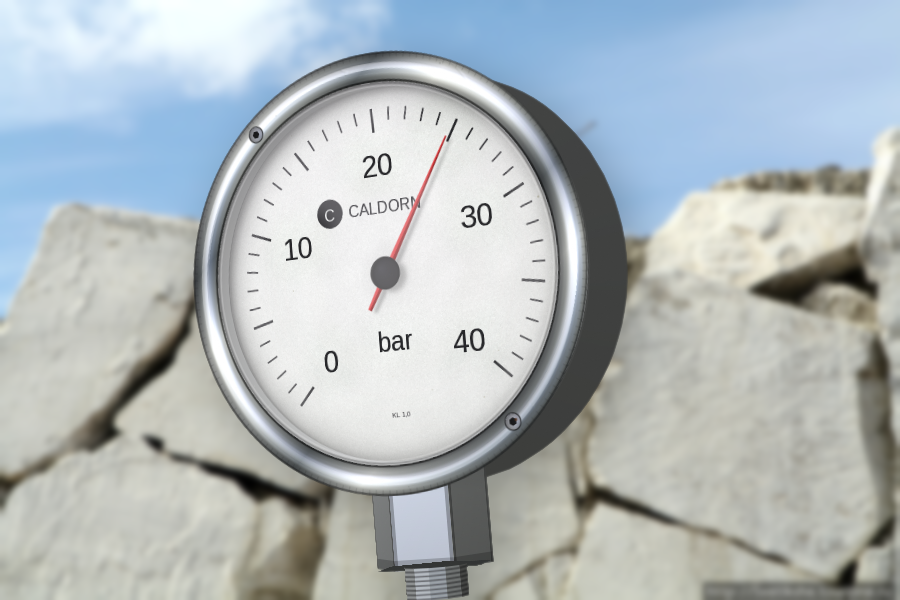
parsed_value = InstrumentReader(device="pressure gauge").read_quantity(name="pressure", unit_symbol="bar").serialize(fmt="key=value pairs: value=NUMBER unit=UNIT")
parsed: value=25 unit=bar
